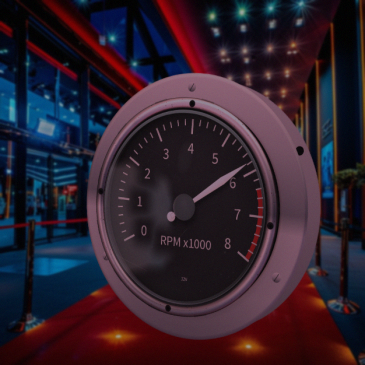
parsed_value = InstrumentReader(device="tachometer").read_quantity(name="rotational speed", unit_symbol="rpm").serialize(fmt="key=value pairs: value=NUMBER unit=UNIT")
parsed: value=5800 unit=rpm
